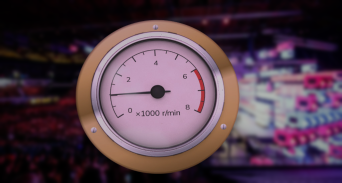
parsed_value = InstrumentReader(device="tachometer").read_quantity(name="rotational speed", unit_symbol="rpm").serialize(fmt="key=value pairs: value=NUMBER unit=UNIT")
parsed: value=1000 unit=rpm
